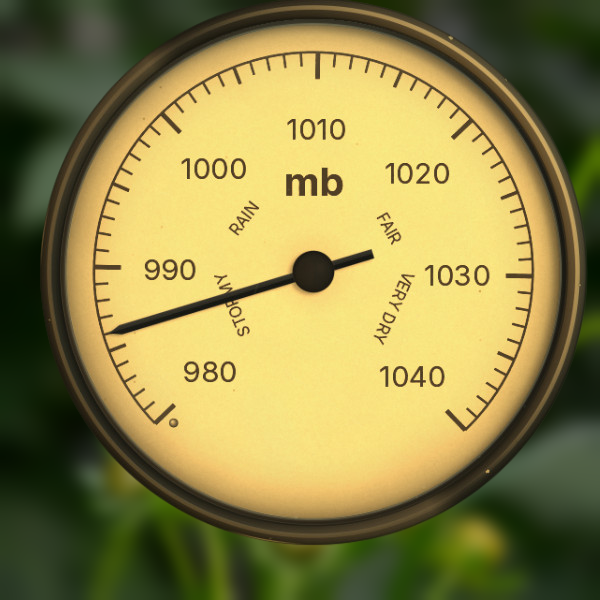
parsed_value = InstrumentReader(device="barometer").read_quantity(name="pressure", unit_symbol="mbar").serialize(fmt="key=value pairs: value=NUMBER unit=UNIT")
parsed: value=986 unit=mbar
